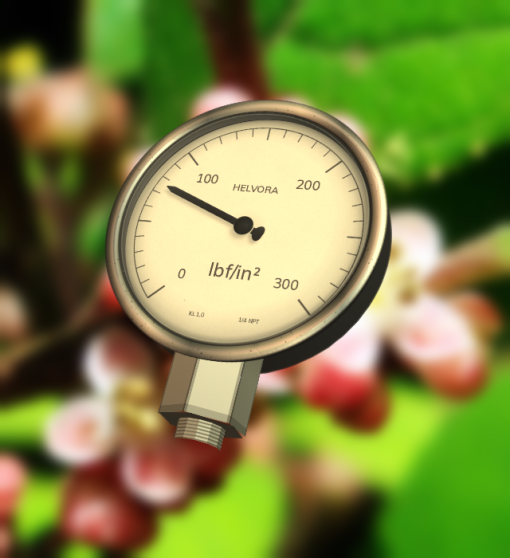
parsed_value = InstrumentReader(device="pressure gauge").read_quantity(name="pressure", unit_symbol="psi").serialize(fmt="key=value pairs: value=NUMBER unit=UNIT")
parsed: value=75 unit=psi
